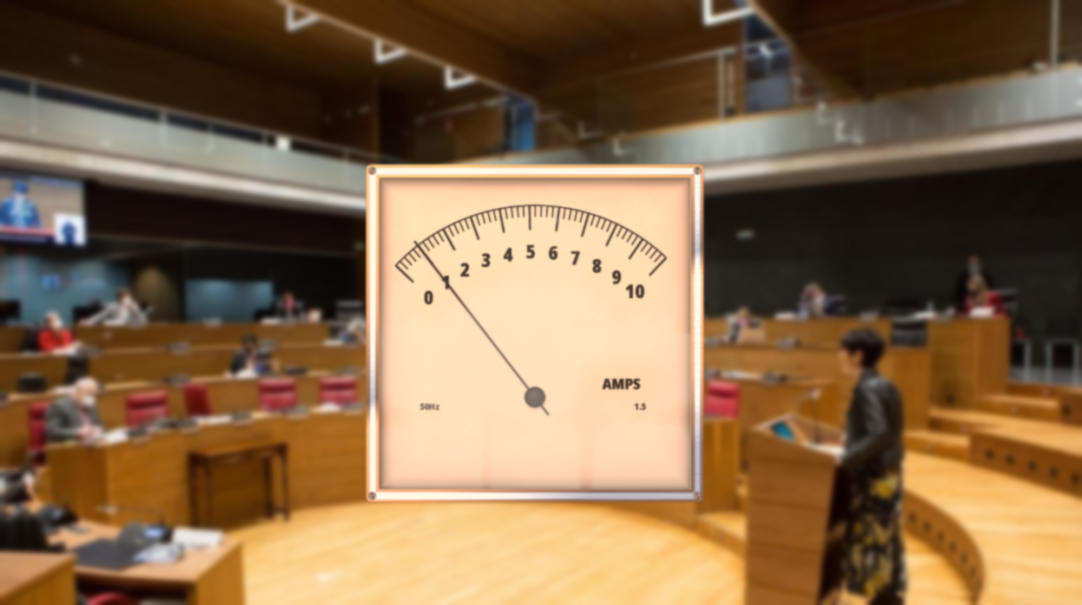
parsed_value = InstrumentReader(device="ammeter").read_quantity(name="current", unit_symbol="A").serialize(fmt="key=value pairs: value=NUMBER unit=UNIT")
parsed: value=1 unit=A
